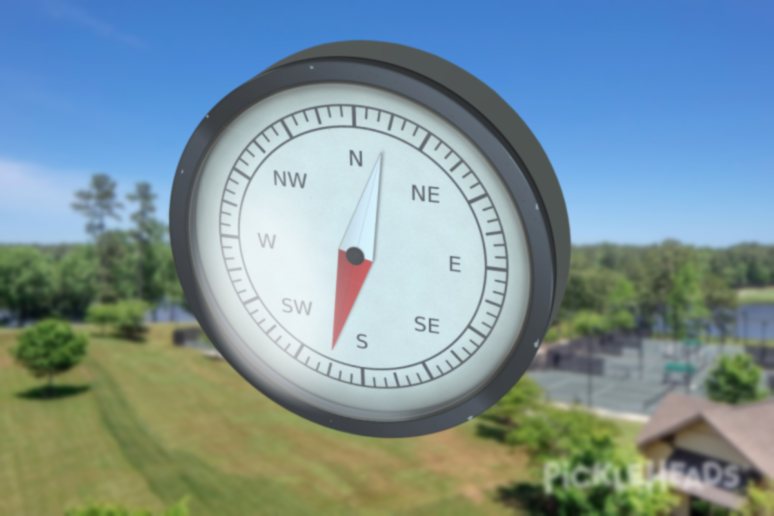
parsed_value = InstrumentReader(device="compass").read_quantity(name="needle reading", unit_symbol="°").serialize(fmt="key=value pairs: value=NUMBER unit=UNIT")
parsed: value=195 unit=°
